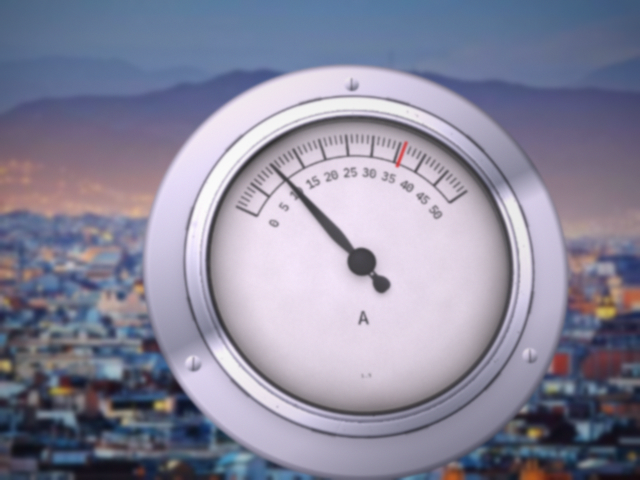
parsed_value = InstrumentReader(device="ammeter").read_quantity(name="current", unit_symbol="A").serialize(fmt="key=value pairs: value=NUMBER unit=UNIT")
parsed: value=10 unit=A
